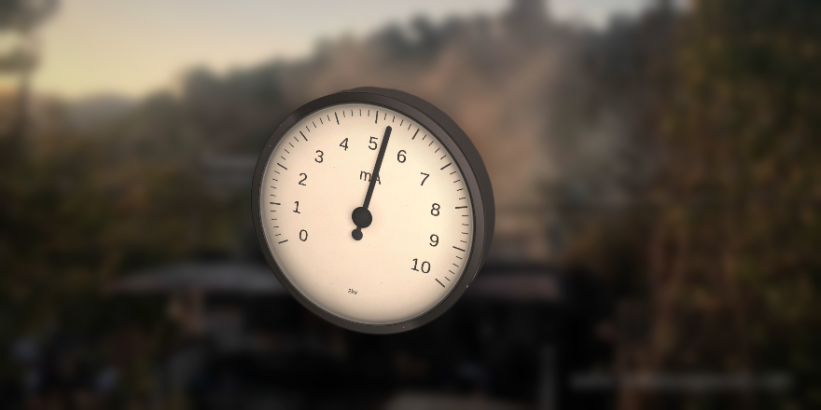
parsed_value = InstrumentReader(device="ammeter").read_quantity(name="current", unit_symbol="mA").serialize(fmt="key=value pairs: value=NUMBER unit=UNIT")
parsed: value=5.4 unit=mA
